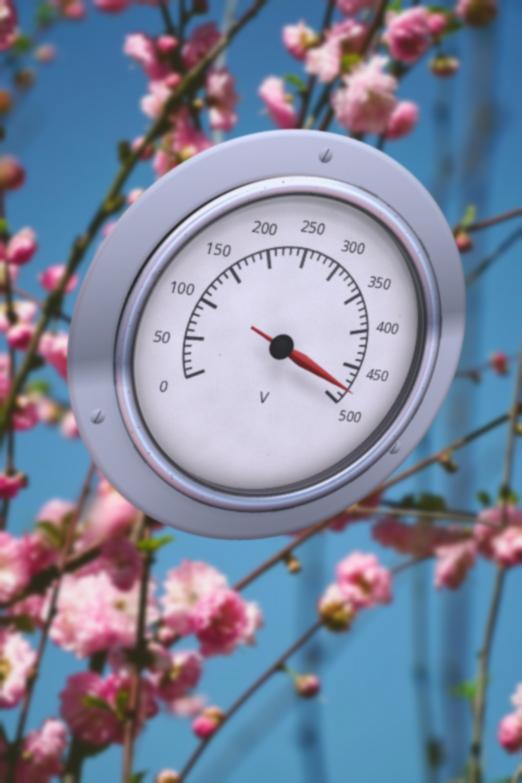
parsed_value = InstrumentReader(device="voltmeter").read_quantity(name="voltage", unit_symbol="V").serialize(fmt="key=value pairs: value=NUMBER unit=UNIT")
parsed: value=480 unit=V
